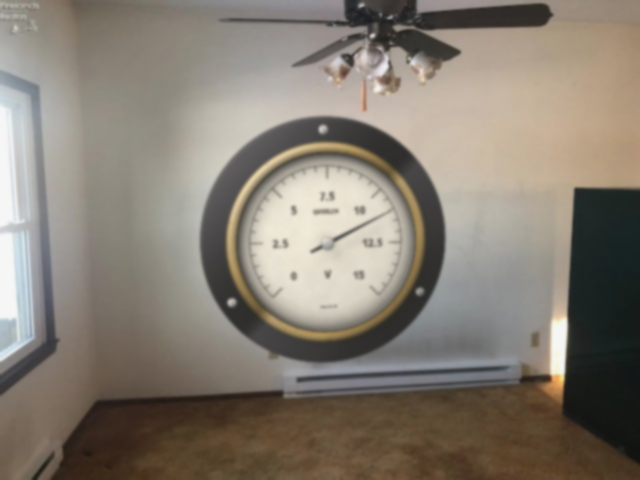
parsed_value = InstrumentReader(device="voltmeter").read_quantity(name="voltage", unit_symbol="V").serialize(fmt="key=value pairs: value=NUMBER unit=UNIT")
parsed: value=11 unit=V
